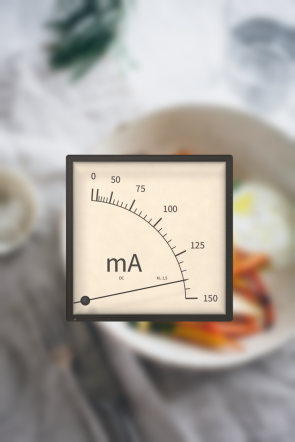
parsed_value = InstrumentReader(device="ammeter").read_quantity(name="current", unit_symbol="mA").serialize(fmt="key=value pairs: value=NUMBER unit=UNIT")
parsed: value=140 unit=mA
